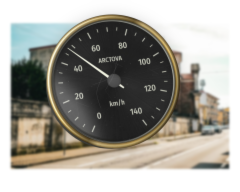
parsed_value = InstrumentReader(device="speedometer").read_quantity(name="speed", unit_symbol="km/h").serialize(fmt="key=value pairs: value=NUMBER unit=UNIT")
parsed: value=47.5 unit=km/h
